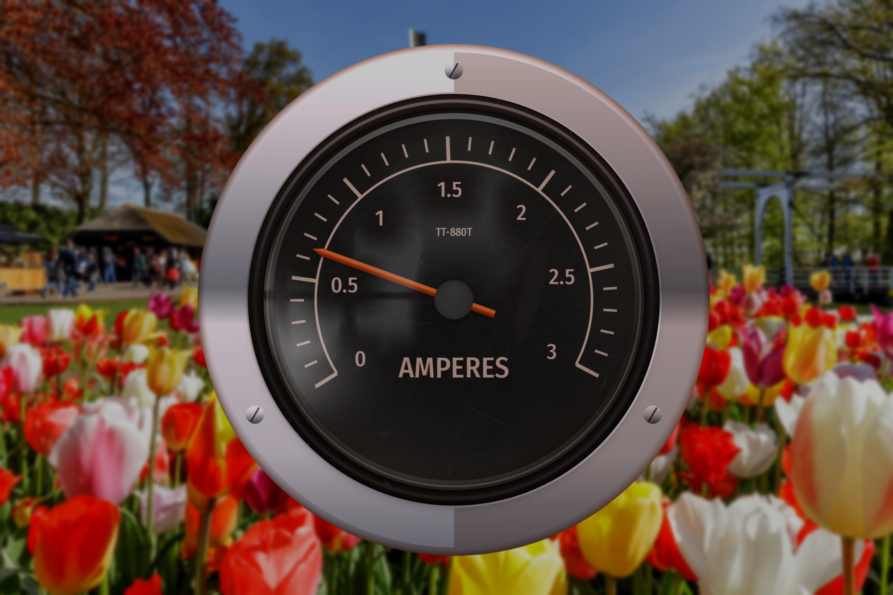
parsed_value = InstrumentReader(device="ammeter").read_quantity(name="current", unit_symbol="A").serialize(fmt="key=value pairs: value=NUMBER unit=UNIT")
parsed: value=0.65 unit=A
